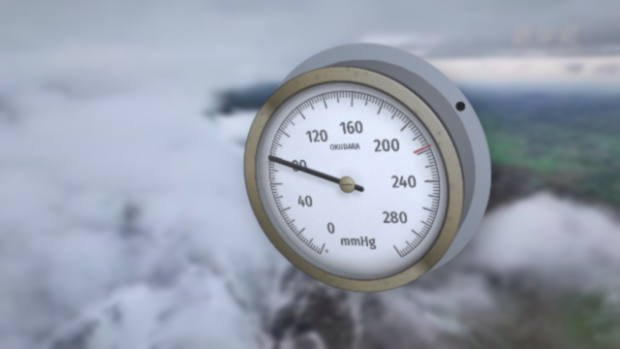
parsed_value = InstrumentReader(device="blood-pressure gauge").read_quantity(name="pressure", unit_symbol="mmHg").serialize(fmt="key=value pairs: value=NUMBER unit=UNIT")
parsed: value=80 unit=mmHg
